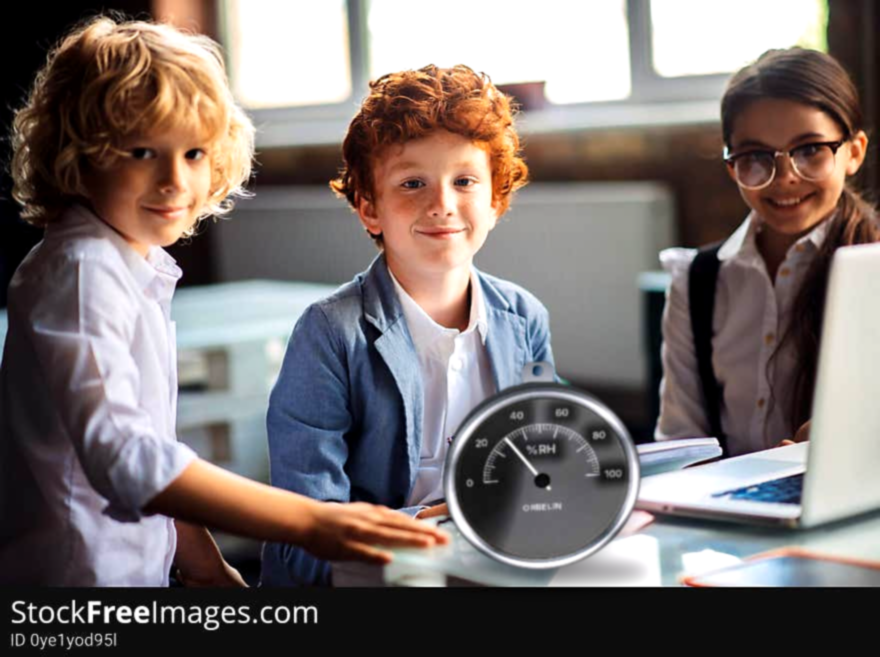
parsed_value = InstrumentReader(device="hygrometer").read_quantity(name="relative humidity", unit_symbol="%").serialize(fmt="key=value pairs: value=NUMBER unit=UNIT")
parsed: value=30 unit=%
